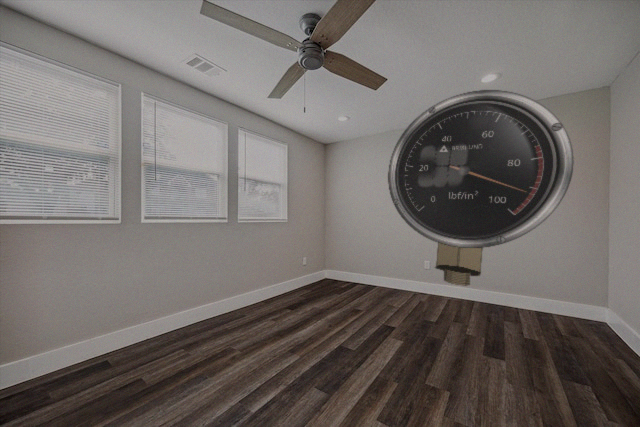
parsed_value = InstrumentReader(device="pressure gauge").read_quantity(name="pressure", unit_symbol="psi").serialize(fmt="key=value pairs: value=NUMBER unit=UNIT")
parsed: value=92 unit=psi
